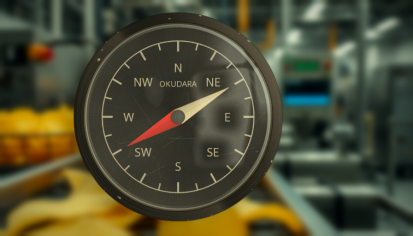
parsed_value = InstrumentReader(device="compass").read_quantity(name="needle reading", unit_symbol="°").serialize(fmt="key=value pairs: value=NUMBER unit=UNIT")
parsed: value=240 unit=°
